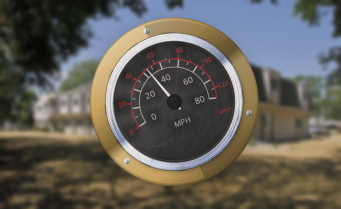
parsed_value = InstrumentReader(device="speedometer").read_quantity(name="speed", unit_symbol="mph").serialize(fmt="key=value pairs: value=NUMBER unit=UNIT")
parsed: value=32.5 unit=mph
